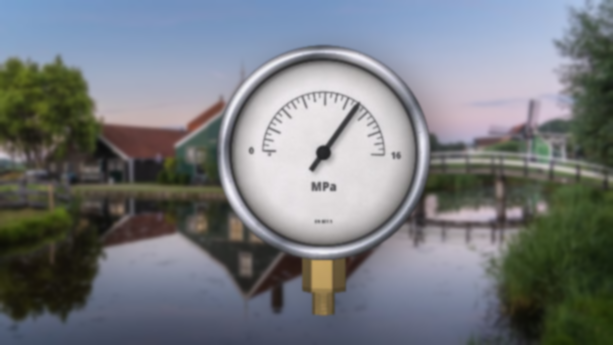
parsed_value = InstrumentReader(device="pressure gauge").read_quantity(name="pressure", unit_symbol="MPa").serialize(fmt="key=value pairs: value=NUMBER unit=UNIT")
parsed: value=11 unit=MPa
